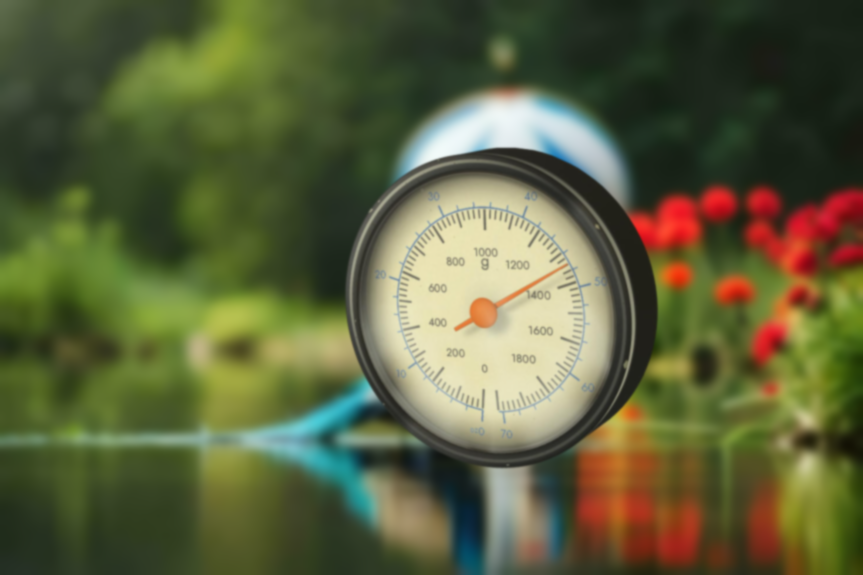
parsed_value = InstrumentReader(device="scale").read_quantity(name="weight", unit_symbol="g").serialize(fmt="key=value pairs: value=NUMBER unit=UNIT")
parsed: value=1340 unit=g
